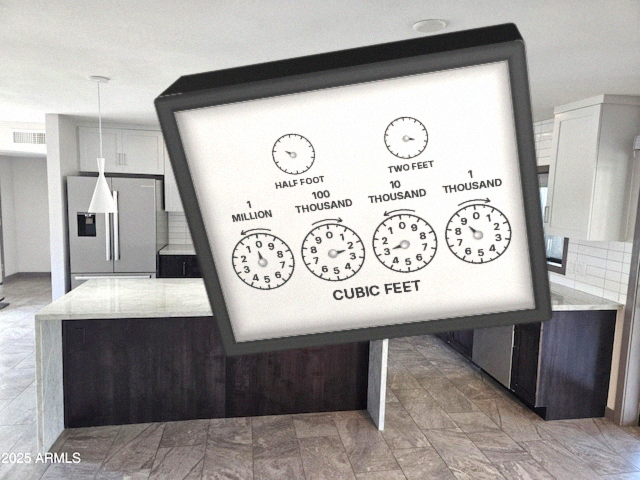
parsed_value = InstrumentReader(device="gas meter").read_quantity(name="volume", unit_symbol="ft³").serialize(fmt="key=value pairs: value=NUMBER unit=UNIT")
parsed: value=22900 unit=ft³
